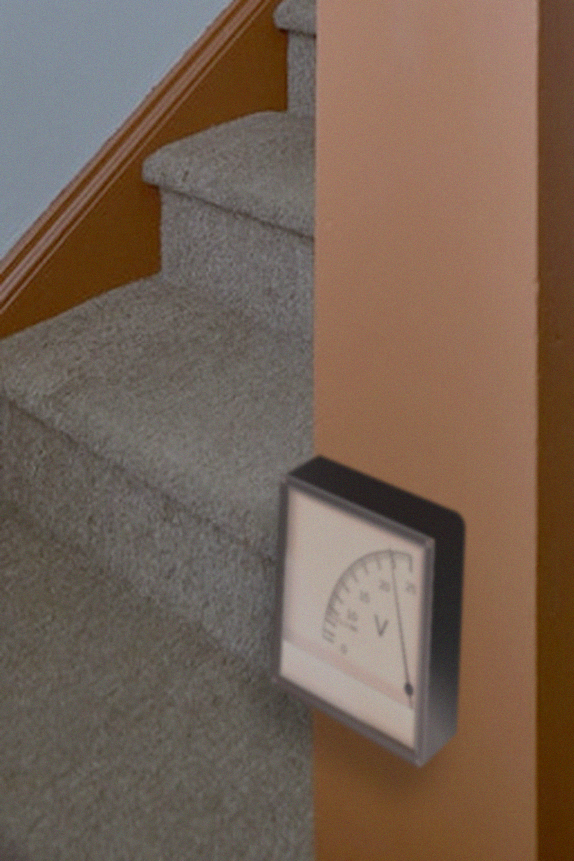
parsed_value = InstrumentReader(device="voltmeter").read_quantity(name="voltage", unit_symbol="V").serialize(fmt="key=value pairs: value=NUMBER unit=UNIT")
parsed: value=22.5 unit=V
